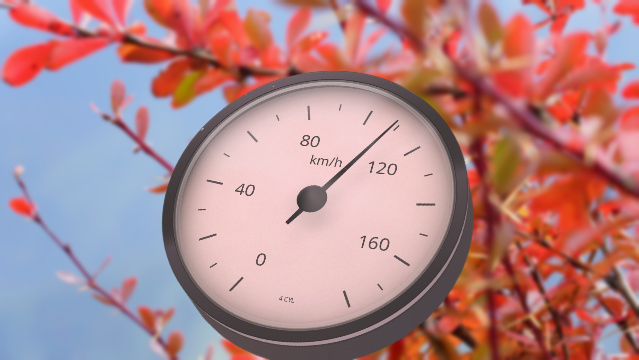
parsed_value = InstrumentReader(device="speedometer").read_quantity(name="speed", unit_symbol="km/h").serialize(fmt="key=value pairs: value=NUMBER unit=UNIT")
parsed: value=110 unit=km/h
